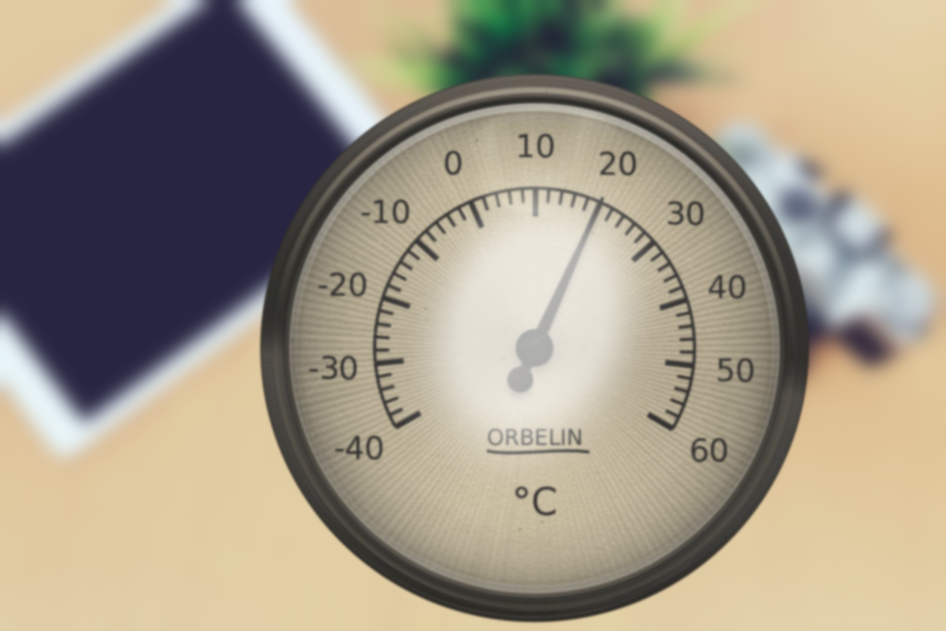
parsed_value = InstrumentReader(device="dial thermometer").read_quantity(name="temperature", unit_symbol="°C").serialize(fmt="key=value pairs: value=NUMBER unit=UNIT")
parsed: value=20 unit=°C
